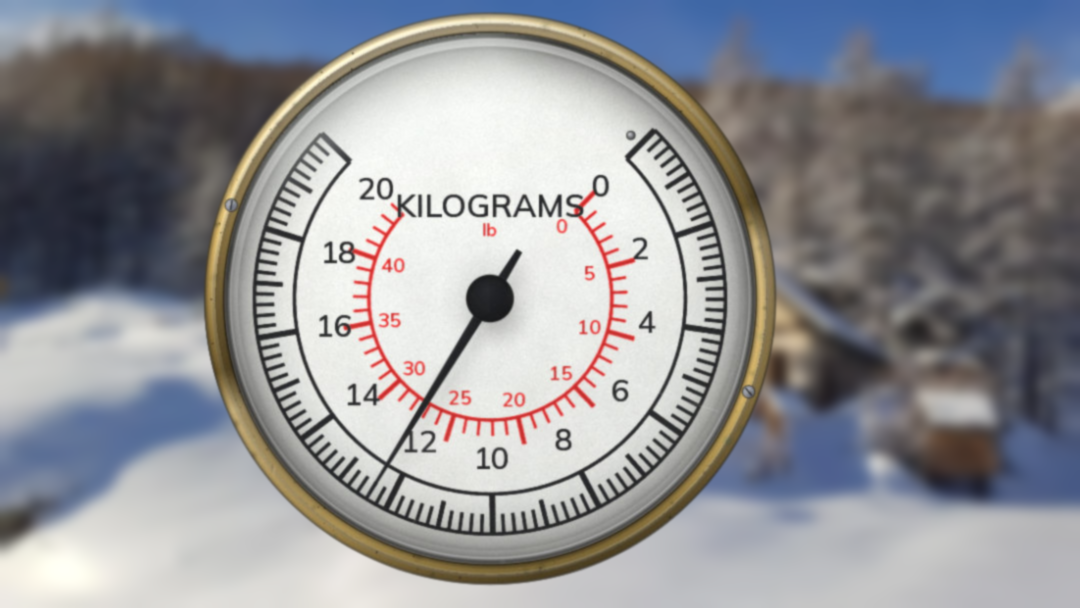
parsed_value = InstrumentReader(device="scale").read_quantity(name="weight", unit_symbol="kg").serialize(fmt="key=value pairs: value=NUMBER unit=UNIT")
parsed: value=12.4 unit=kg
